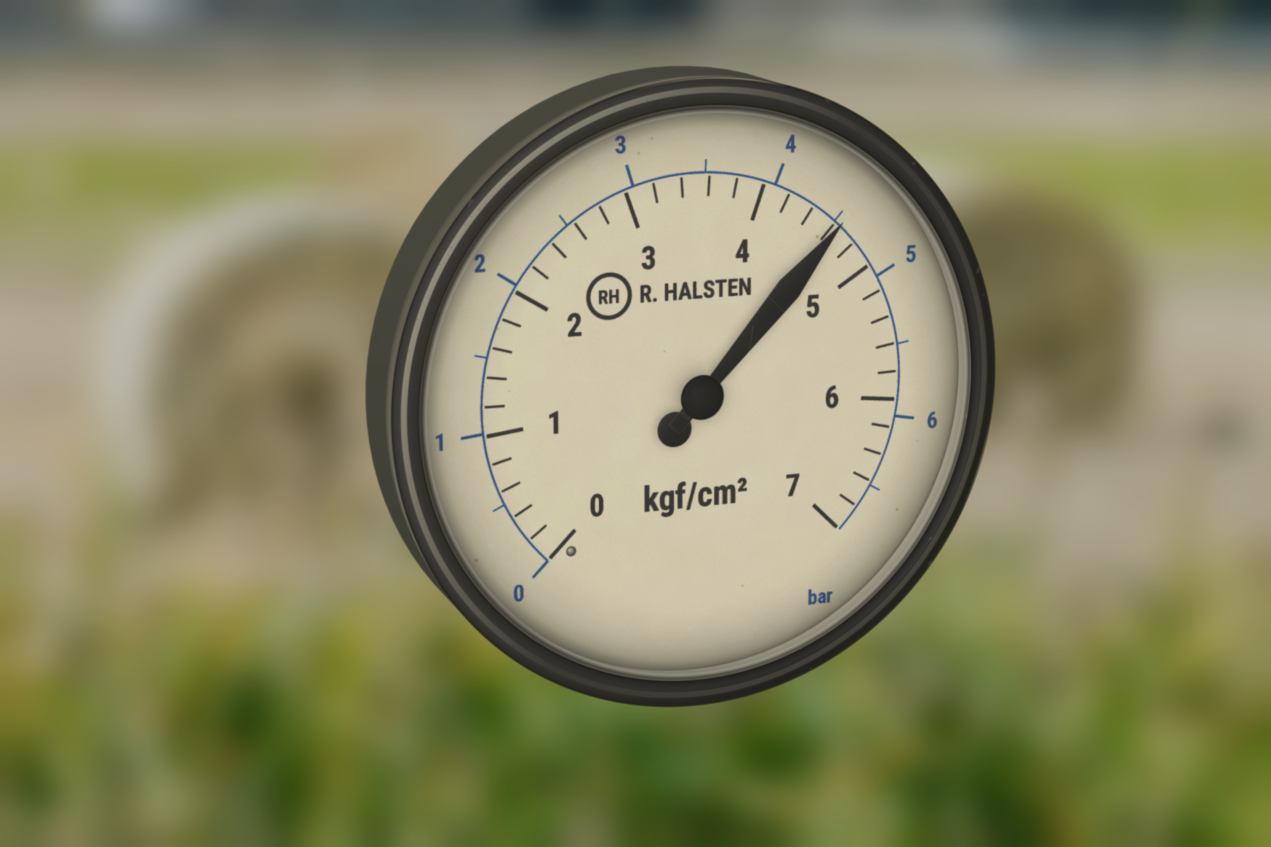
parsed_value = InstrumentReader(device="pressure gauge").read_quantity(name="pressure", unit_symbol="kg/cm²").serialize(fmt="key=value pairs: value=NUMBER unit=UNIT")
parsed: value=4.6 unit=kg/cm²
